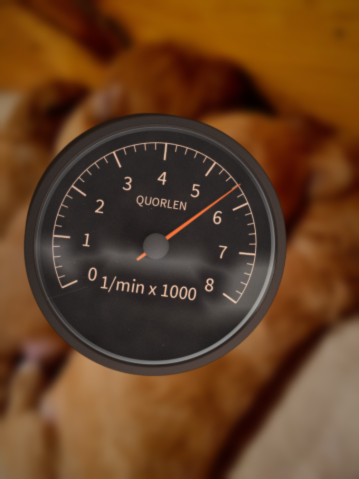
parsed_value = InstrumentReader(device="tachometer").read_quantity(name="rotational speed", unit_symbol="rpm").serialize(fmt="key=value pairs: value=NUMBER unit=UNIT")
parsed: value=5600 unit=rpm
